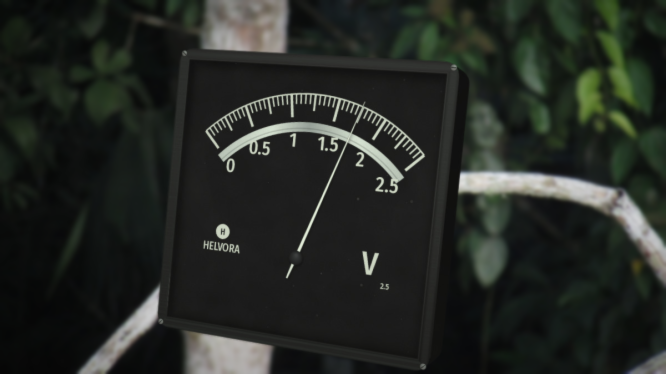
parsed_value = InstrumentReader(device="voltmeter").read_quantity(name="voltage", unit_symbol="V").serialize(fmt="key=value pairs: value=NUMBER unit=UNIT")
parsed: value=1.75 unit=V
